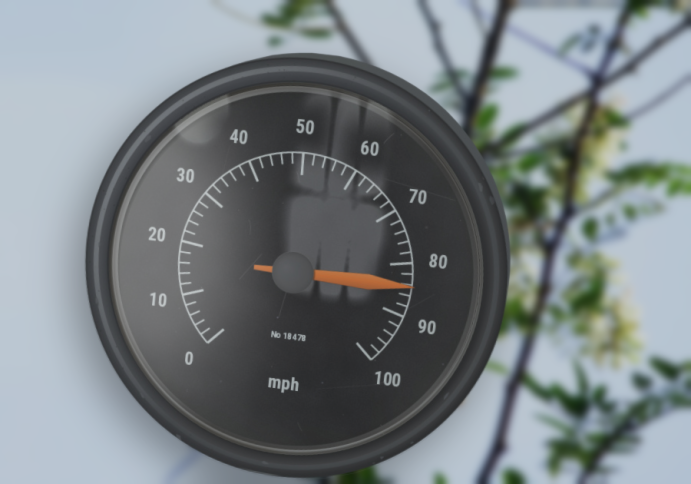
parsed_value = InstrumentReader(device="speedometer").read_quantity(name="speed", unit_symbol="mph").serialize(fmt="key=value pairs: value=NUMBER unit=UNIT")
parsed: value=84 unit=mph
